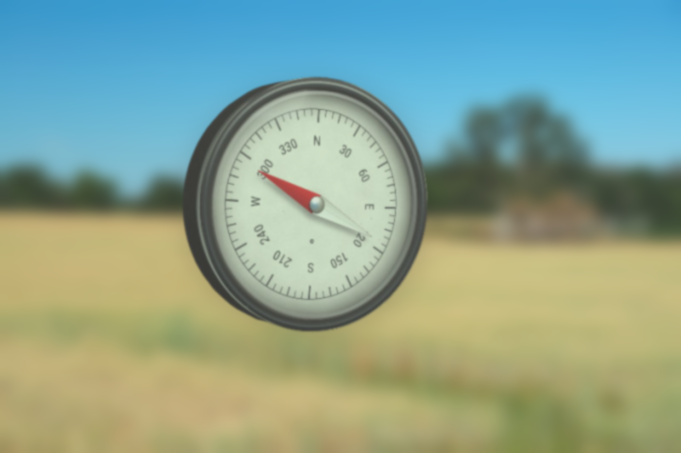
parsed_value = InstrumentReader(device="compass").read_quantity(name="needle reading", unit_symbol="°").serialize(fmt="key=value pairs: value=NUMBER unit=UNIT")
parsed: value=295 unit=°
